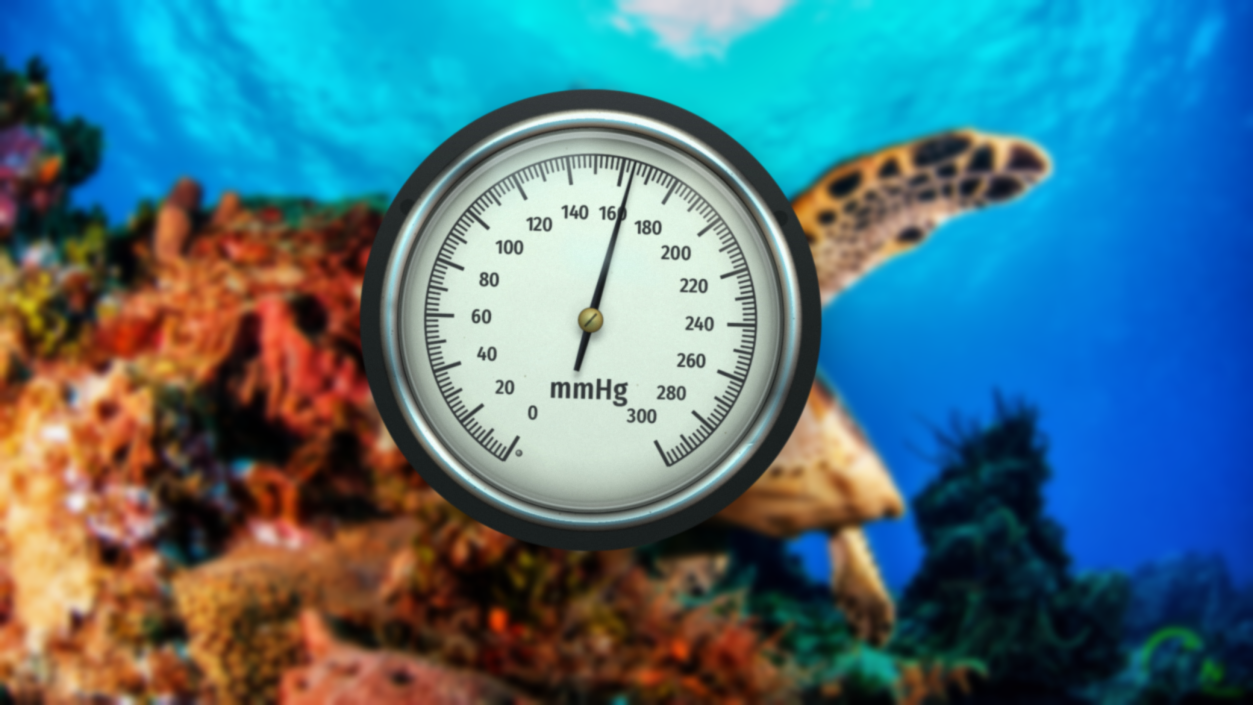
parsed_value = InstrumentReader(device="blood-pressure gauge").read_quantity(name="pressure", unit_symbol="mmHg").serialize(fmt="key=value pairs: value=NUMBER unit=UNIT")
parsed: value=164 unit=mmHg
